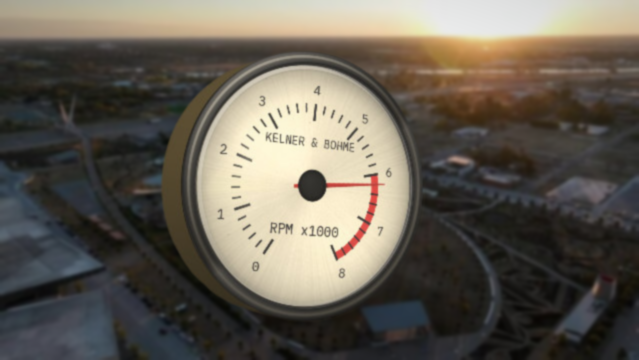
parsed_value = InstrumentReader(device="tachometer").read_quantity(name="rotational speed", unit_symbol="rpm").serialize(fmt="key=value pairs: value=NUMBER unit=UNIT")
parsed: value=6200 unit=rpm
